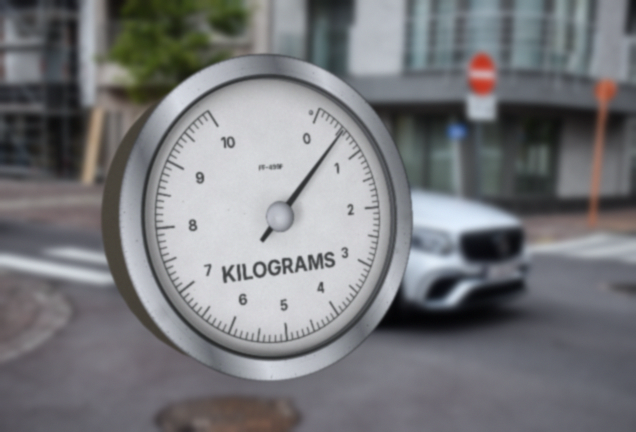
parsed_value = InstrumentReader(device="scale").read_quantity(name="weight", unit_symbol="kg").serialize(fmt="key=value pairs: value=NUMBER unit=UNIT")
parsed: value=0.5 unit=kg
